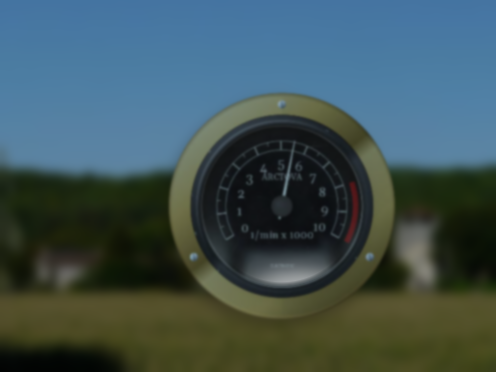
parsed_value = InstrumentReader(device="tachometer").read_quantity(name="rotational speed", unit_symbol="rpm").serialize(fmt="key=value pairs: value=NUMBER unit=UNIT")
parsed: value=5500 unit=rpm
